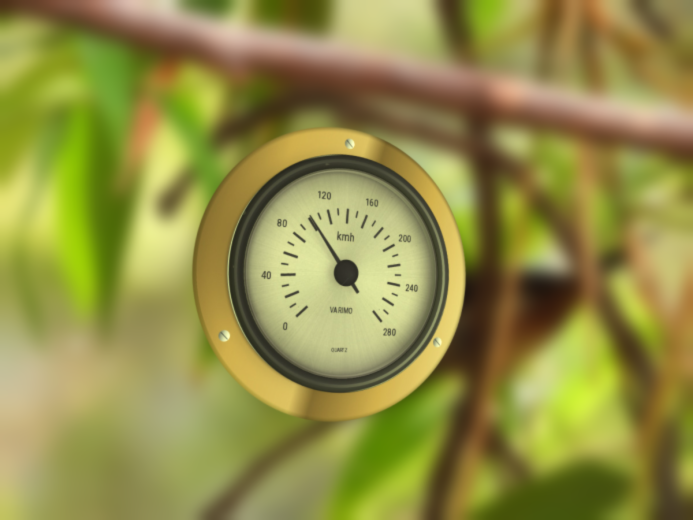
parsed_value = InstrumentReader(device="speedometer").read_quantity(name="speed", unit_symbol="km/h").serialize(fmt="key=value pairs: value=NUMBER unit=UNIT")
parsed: value=100 unit=km/h
